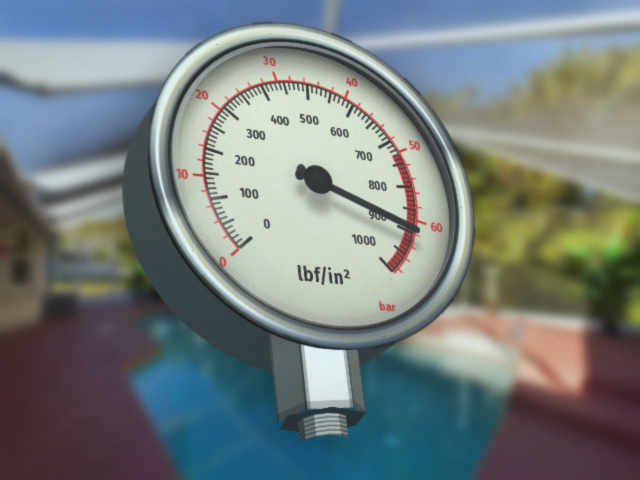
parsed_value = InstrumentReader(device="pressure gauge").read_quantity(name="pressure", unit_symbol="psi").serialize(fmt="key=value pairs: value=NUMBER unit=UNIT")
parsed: value=900 unit=psi
